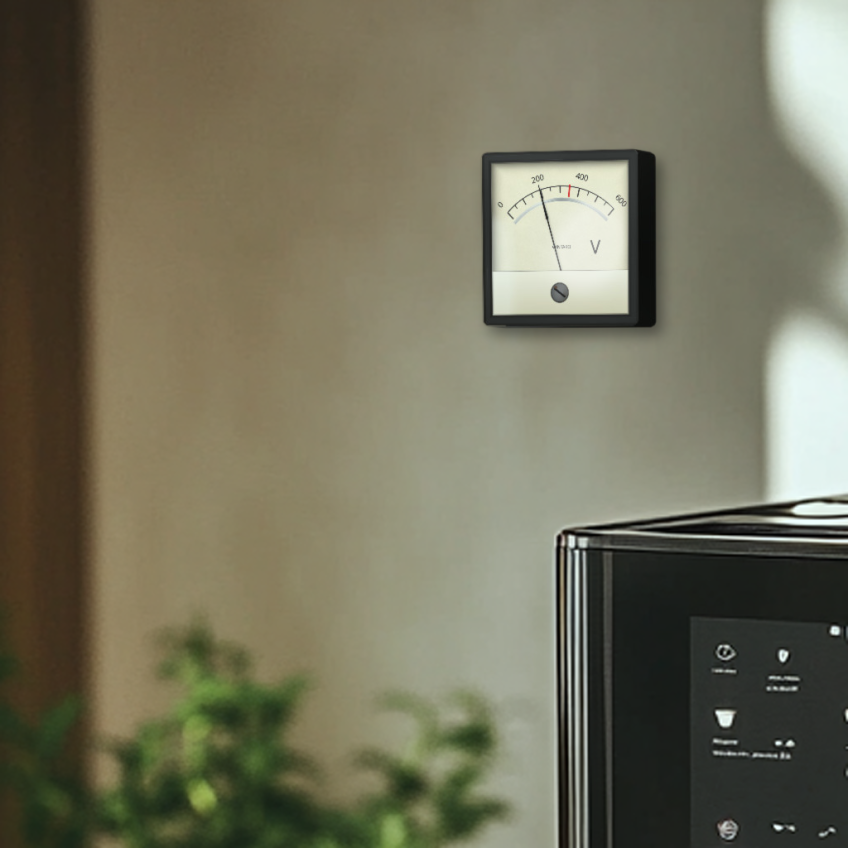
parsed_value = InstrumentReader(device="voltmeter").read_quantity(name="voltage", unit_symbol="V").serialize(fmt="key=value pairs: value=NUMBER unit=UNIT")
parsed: value=200 unit=V
